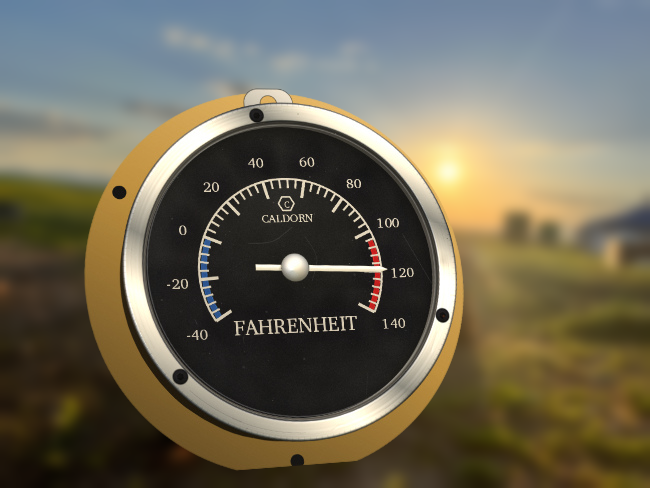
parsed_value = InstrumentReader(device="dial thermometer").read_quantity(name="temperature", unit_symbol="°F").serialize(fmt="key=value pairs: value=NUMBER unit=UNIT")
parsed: value=120 unit=°F
